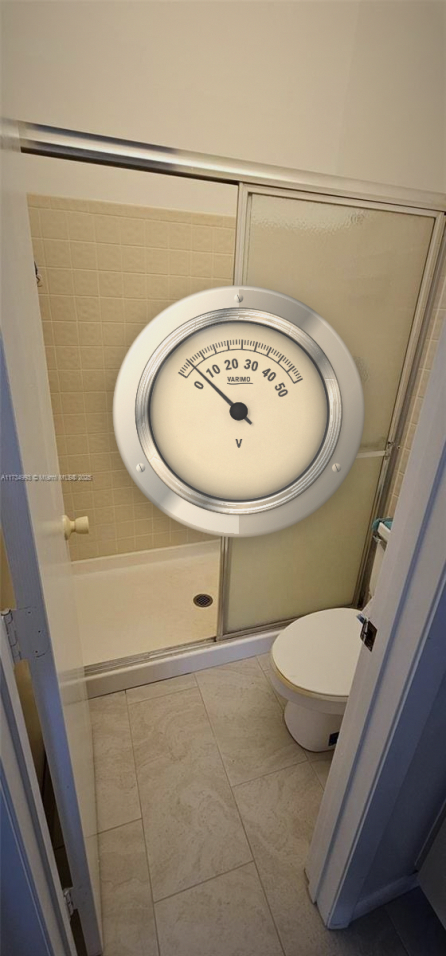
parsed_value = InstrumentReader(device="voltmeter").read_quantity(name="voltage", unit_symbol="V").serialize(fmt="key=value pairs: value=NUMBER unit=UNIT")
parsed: value=5 unit=V
